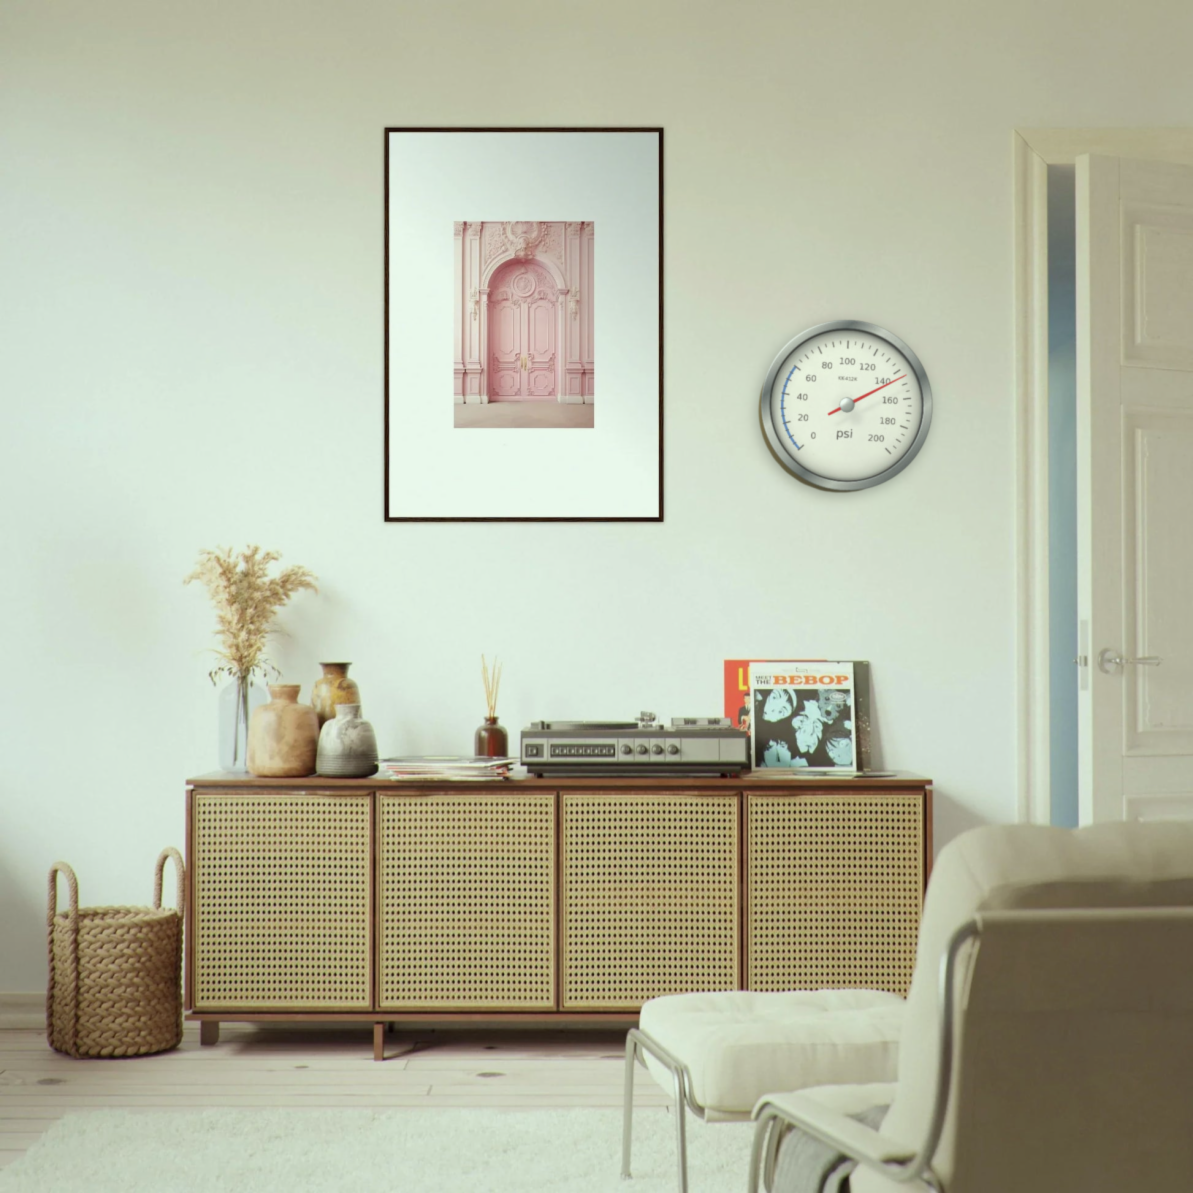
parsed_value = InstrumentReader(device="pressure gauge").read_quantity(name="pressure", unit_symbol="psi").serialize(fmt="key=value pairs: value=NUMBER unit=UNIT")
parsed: value=145 unit=psi
